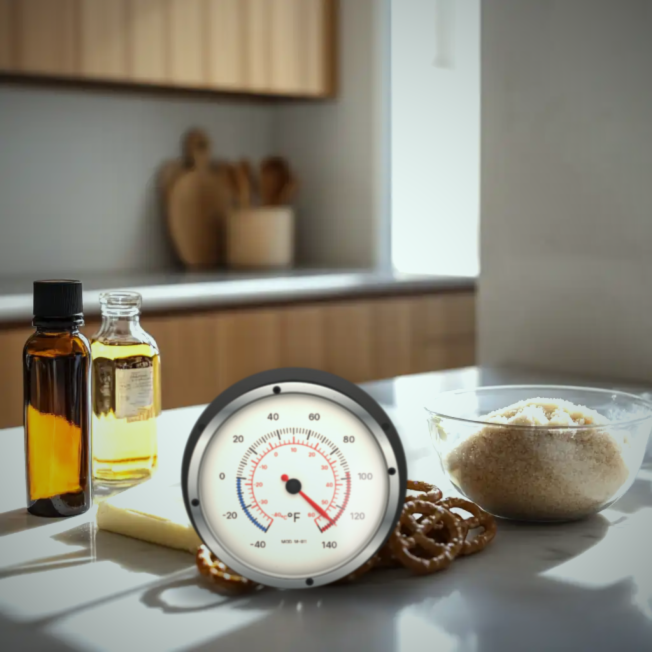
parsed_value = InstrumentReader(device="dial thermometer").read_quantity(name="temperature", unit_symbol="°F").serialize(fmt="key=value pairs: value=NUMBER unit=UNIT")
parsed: value=130 unit=°F
